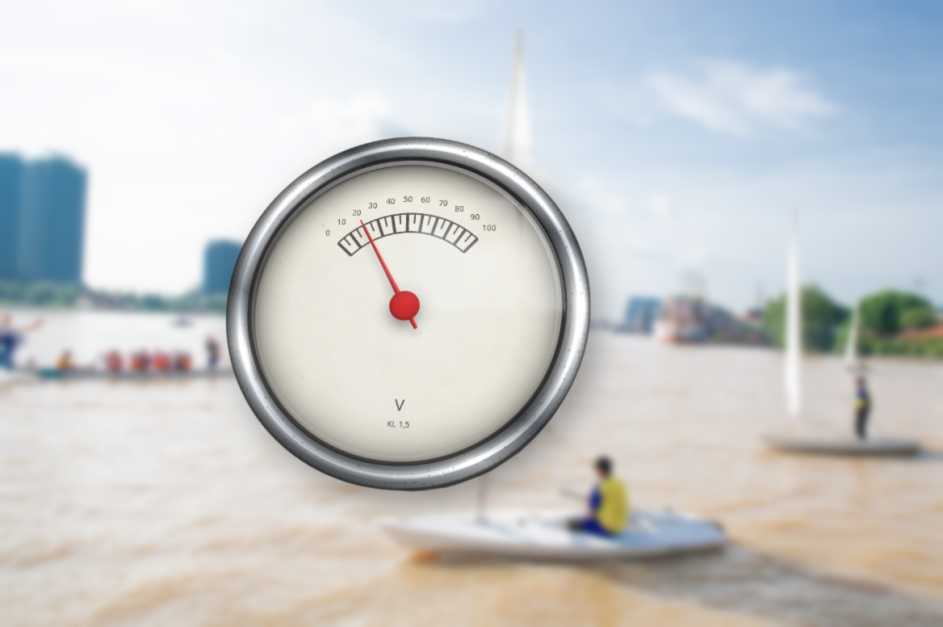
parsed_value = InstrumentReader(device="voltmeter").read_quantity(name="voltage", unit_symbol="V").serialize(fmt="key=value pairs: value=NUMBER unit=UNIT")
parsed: value=20 unit=V
